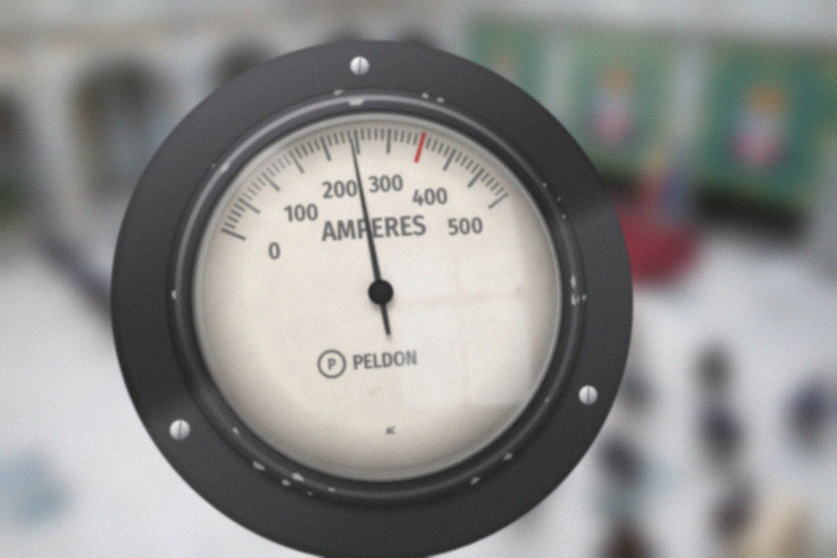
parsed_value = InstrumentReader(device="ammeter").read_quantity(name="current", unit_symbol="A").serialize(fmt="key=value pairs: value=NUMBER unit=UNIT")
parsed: value=240 unit=A
